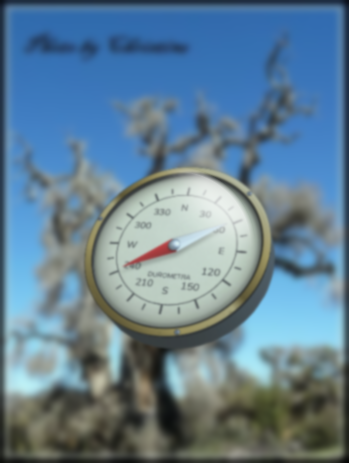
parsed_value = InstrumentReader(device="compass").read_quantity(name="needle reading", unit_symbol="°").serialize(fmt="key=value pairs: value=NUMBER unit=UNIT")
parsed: value=240 unit=°
